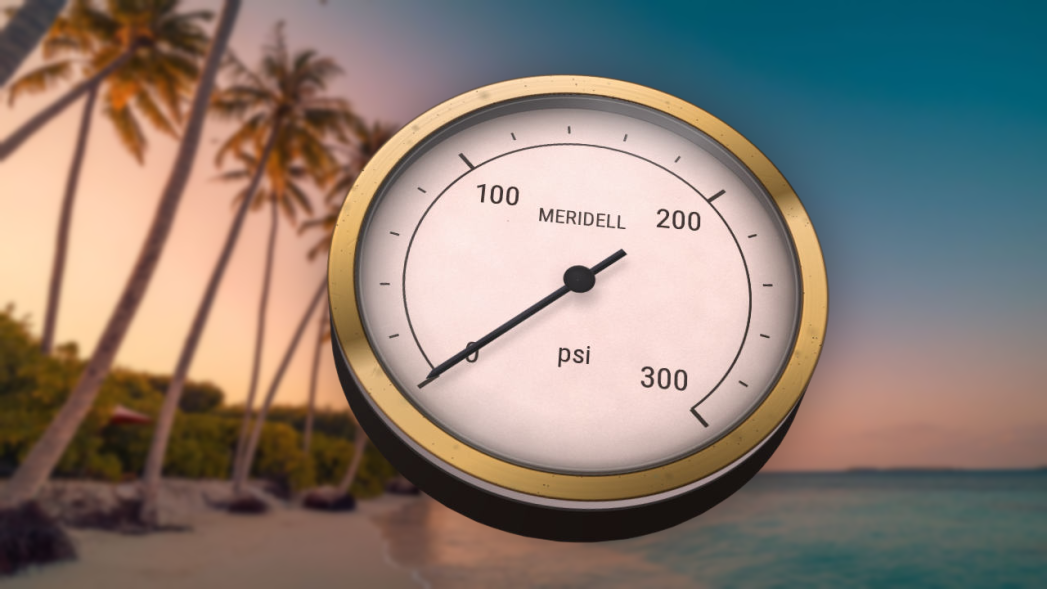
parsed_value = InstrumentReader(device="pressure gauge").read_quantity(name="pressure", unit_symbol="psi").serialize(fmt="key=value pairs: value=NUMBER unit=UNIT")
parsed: value=0 unit=psi
